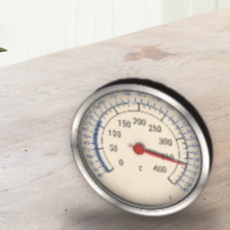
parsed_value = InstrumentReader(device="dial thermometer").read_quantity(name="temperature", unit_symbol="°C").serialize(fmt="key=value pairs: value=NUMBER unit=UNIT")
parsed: value=350 unit=°C
